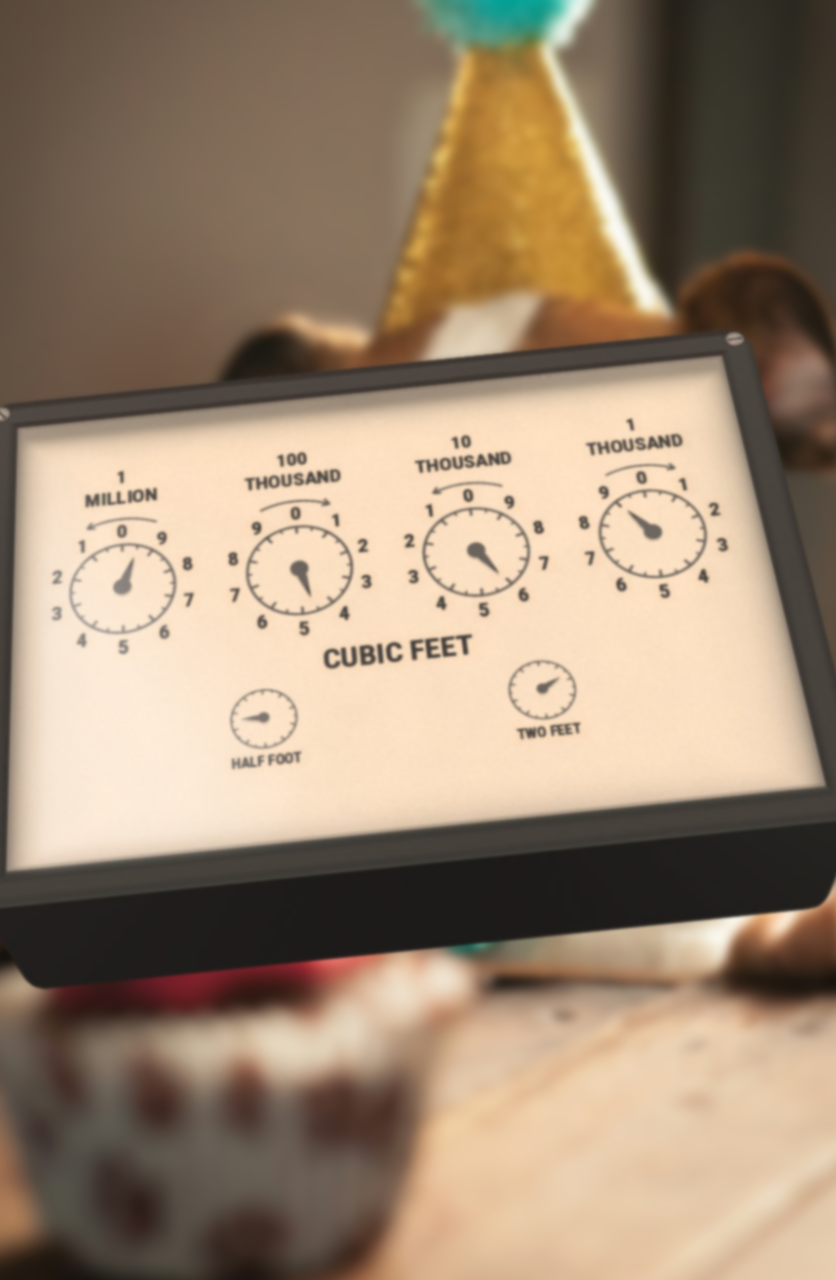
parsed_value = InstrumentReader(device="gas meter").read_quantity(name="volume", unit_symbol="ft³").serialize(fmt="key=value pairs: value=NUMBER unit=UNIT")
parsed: value=945900 unit=ft³
